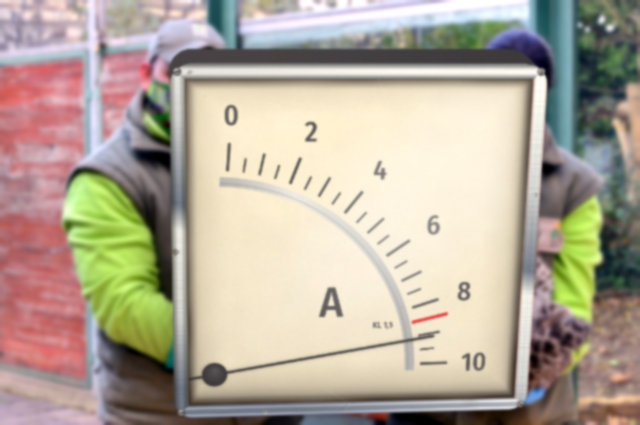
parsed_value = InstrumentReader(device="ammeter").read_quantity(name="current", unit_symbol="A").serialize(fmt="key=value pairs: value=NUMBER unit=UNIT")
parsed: value=9 unit=A
